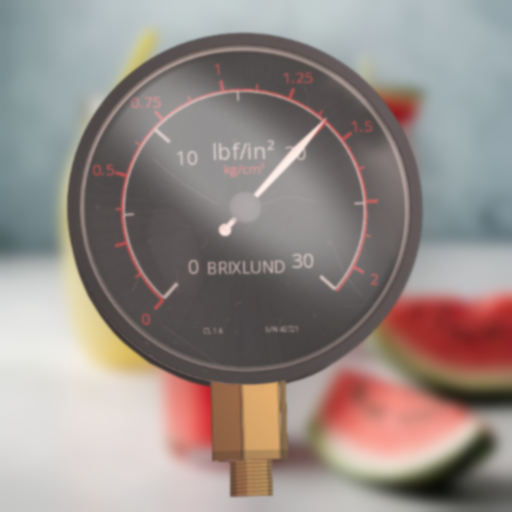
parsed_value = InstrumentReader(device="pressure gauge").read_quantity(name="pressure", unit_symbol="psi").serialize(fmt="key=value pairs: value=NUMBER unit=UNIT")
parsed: value=20 unit=psi
